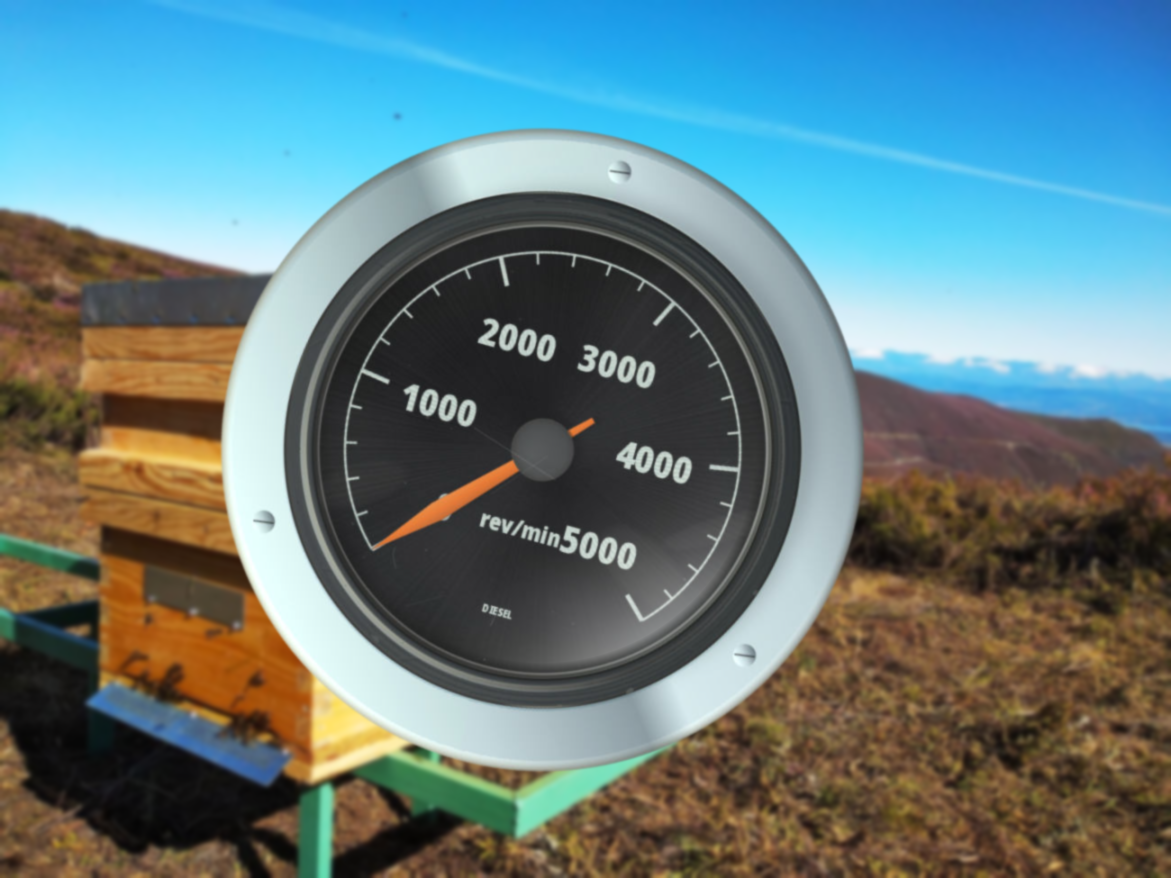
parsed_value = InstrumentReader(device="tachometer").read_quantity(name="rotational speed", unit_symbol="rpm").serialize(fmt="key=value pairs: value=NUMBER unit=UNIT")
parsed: value=0 unit=rpm
